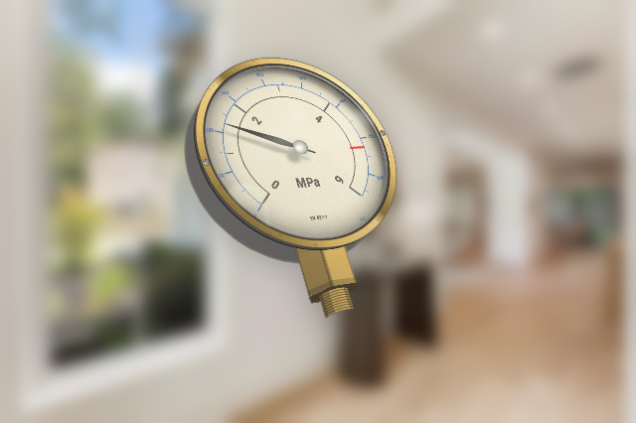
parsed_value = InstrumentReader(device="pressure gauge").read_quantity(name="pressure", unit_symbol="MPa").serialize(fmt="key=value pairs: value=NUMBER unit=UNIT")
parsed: value=1.5 unit=MPa
